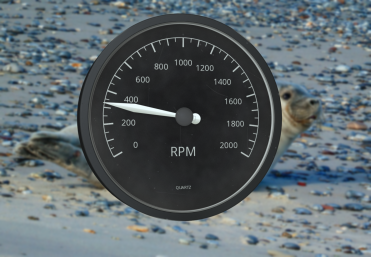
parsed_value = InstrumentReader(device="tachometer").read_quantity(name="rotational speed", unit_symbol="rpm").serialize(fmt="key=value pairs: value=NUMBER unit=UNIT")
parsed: value=325 unit=rpm
